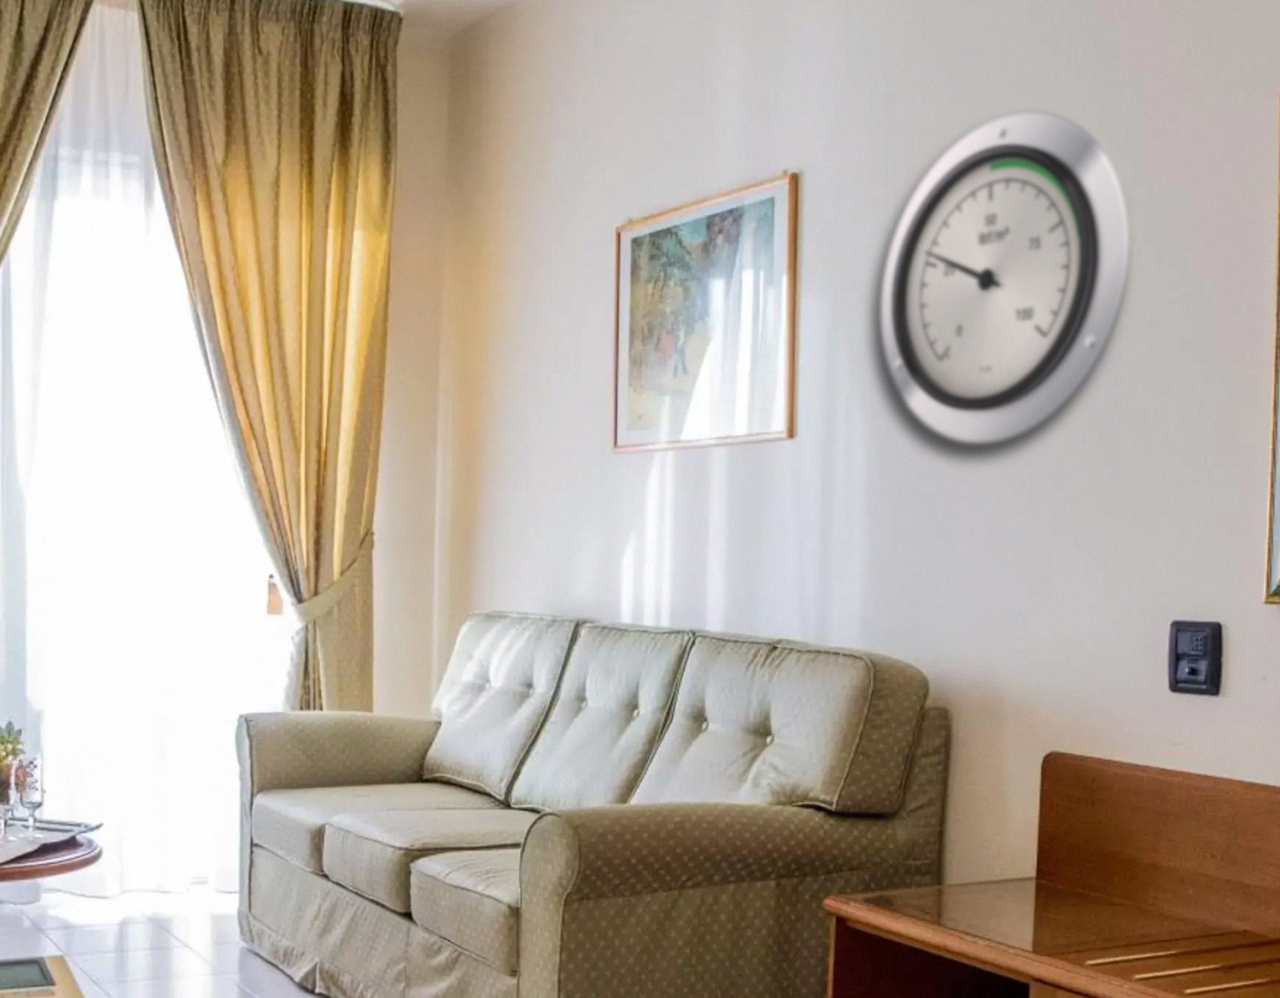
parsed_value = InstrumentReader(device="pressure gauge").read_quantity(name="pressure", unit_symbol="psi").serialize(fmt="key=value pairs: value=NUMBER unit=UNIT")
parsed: value=27.5 unit=psi
